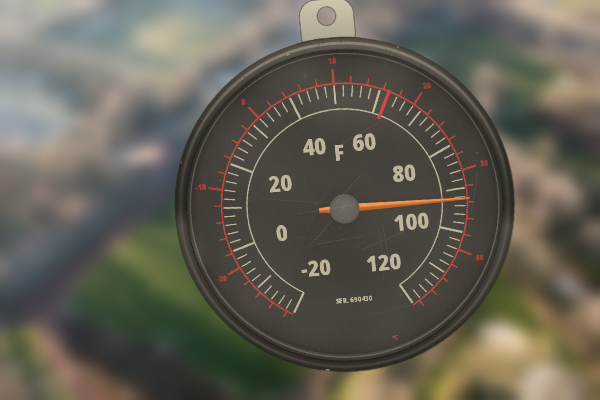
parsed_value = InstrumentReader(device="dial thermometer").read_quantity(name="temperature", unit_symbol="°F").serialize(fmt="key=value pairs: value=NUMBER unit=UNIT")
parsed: value=92 unit=°F
